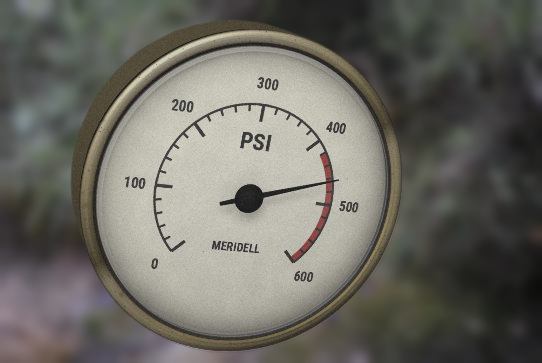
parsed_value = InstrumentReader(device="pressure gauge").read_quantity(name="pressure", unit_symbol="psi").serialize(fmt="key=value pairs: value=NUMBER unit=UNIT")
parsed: value=460 unit=psi
